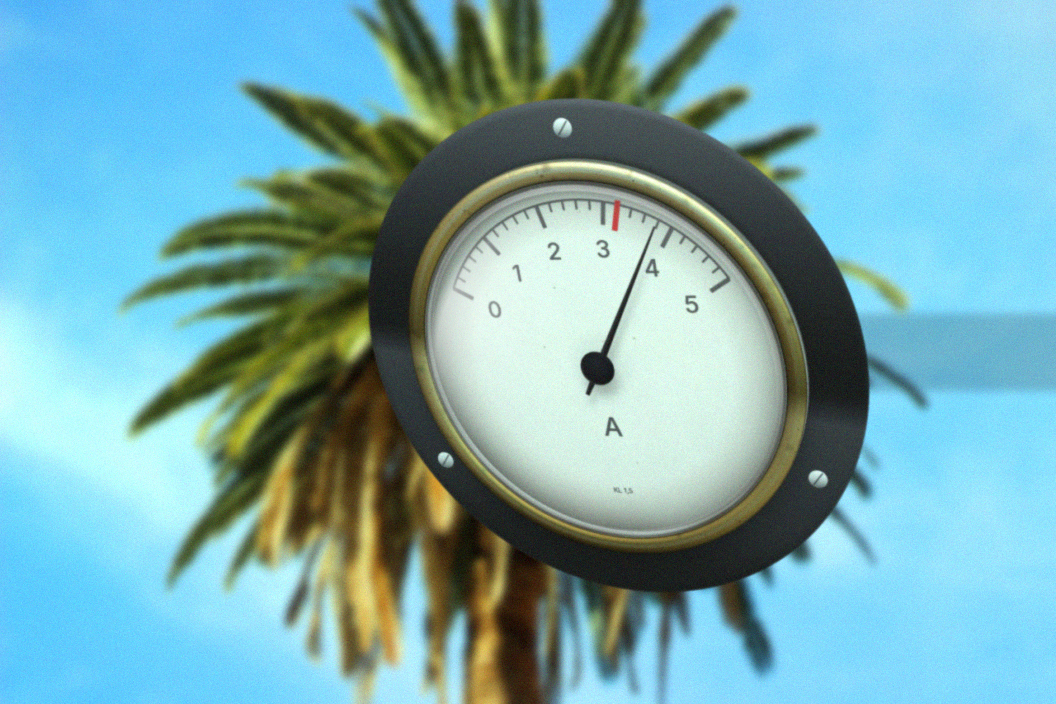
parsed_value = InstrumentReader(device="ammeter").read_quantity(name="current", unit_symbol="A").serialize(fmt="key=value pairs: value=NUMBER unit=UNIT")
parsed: value=3.8 unit=A
